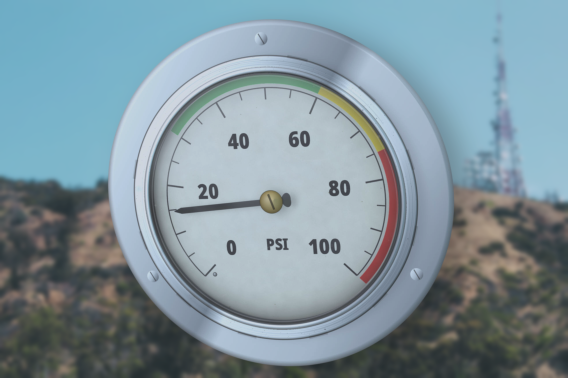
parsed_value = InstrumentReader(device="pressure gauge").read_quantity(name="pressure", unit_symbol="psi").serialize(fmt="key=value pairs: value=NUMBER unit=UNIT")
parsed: value=15 unit=psi
